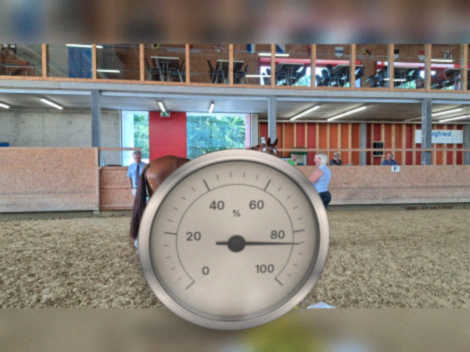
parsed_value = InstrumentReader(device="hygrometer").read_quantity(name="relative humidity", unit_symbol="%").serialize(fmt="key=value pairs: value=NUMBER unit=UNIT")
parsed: value=84 unit=%
